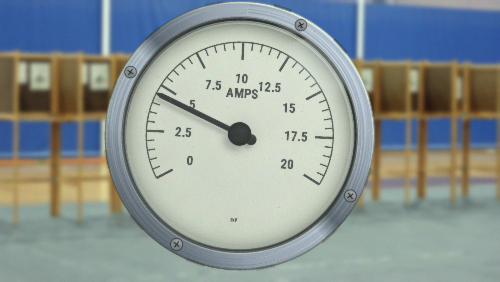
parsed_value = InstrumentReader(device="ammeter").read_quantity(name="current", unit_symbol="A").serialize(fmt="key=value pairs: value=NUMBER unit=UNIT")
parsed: value=4.5 unit=A
